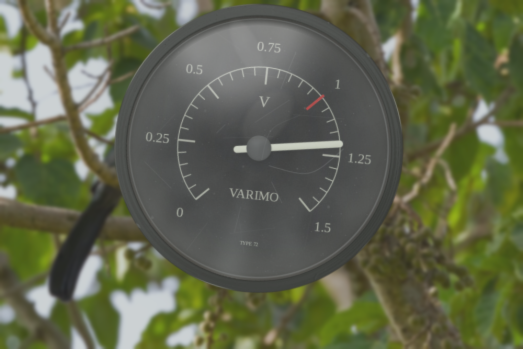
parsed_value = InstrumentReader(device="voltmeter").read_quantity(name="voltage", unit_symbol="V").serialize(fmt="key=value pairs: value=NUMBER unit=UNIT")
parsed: value=1.2 unit=V
